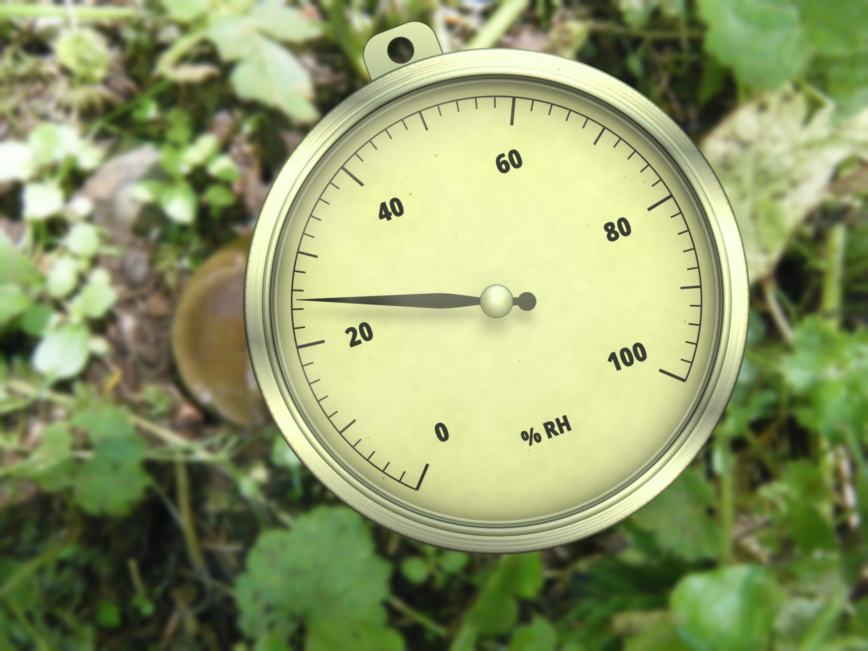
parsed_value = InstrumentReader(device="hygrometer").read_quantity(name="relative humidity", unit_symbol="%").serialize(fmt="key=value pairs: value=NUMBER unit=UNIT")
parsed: value=25 unit=%
